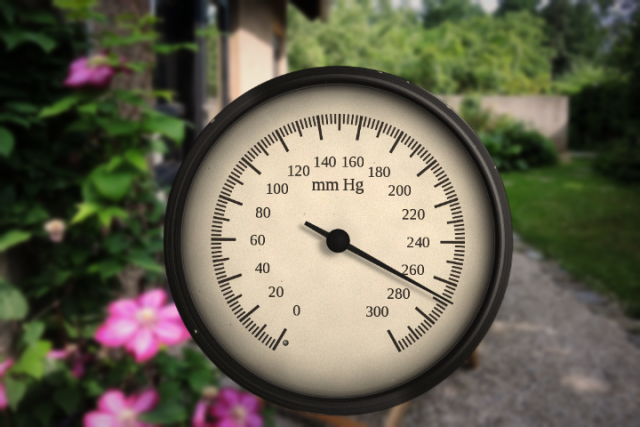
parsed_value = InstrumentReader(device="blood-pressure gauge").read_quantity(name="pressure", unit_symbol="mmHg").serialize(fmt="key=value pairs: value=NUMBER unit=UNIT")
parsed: value=268 unit=mmHg
